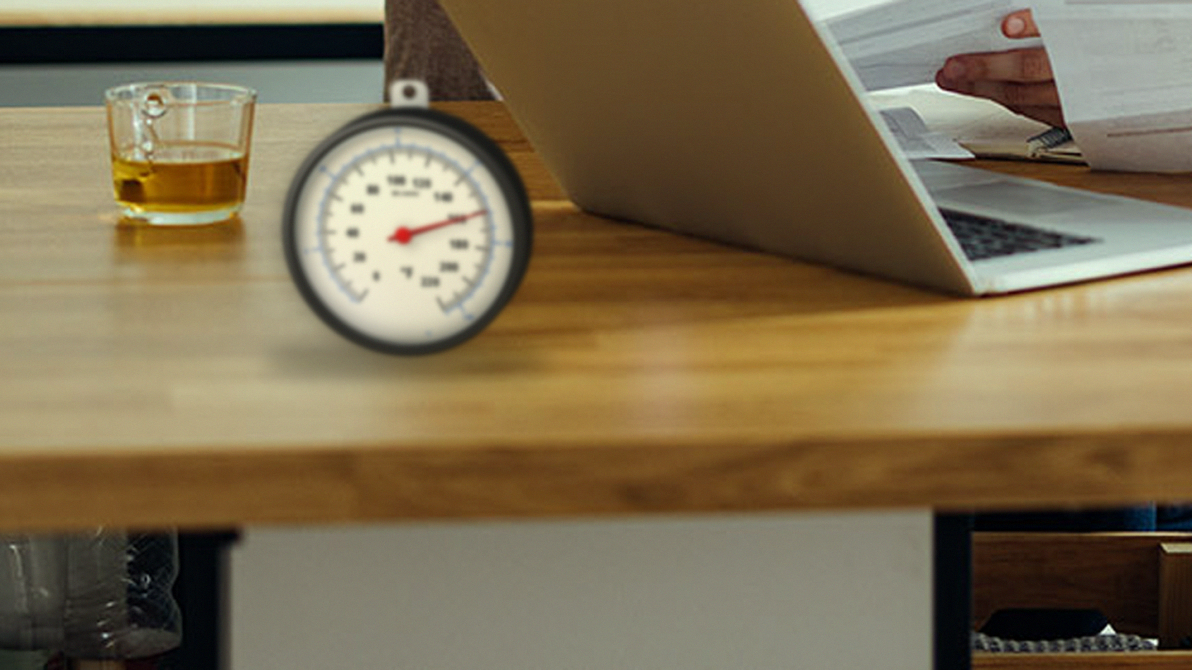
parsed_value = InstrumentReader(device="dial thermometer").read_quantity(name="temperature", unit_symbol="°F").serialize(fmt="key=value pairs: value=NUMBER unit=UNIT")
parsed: value=160 unit=°F
